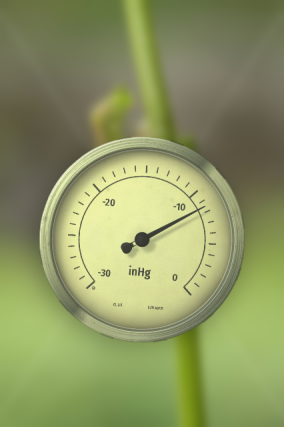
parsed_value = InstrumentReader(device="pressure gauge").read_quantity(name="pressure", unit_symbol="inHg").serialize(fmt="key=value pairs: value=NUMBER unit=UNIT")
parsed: value=-8.5 unit=inHg
